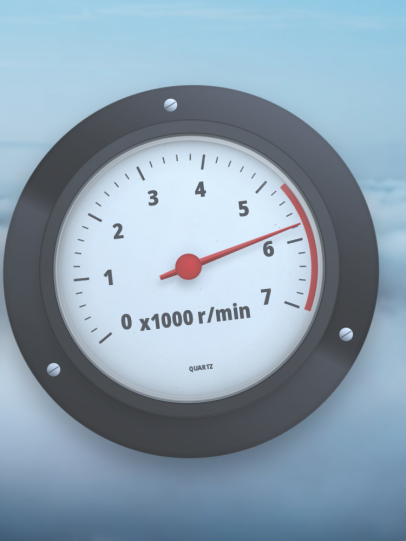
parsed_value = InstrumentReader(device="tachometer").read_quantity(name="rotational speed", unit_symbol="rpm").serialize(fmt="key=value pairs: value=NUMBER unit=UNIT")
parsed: value=5800 unit=rpm
